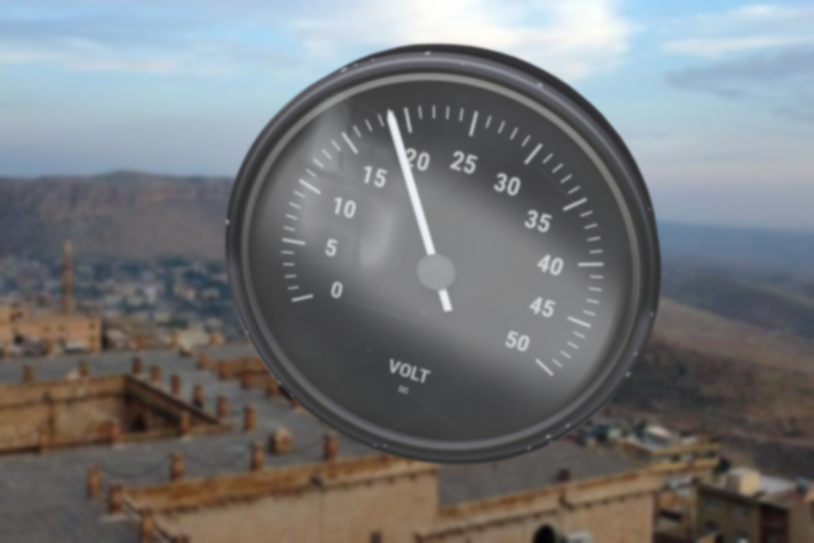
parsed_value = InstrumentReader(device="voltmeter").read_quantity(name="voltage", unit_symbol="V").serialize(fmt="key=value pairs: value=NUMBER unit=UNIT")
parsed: value=19 unit=V
